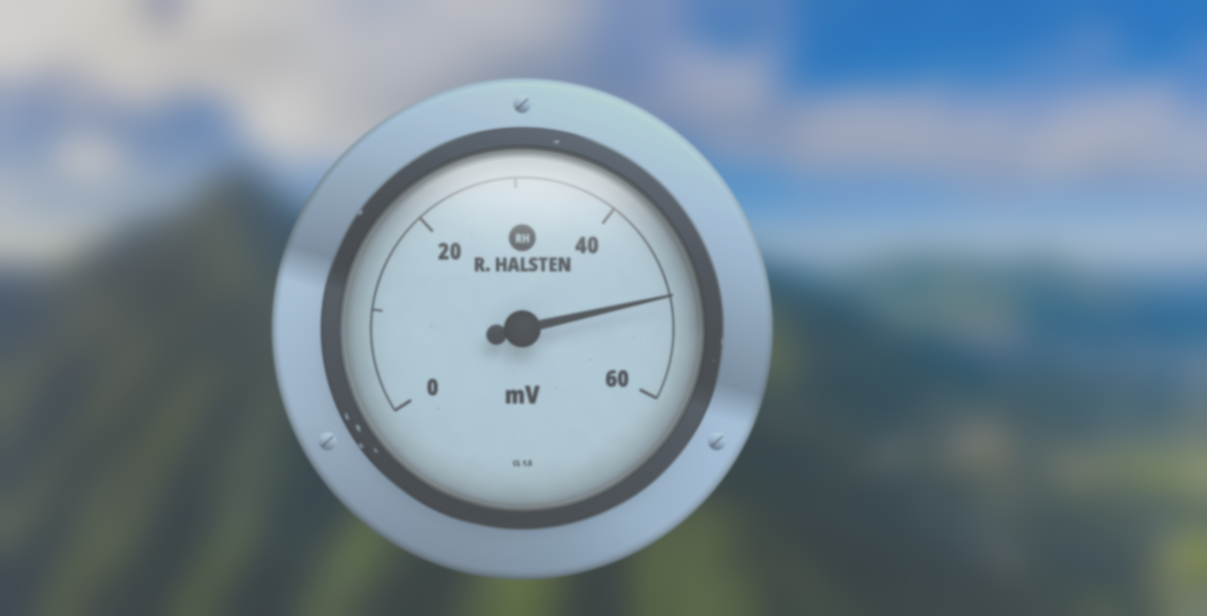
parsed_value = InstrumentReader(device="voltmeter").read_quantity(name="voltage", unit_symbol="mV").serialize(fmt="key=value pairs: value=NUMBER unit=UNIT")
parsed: value=50 unit=mV
